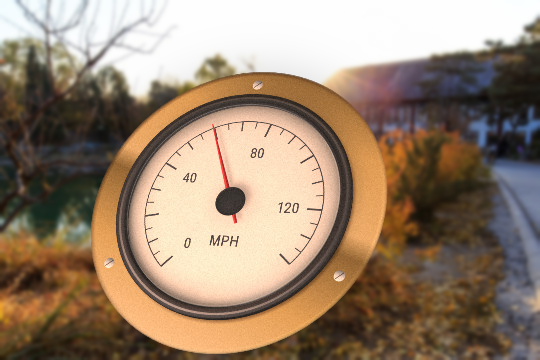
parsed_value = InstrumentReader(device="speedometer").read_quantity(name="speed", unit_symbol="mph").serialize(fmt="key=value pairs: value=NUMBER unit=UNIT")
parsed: value=60 unit=mph
